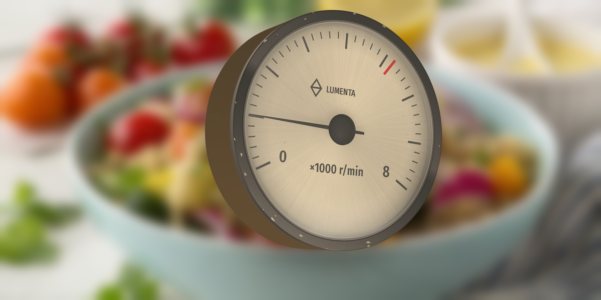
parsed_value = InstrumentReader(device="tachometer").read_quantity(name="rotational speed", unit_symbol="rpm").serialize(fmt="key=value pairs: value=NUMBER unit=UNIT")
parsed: value=1000 unit=rpm
